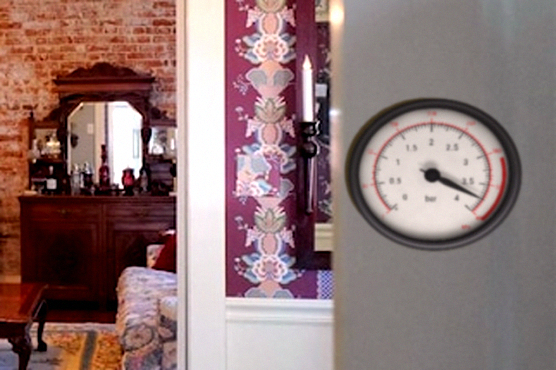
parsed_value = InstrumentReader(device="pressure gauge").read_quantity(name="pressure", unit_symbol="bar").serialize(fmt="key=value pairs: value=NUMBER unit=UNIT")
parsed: value=3.75 unit=bar
